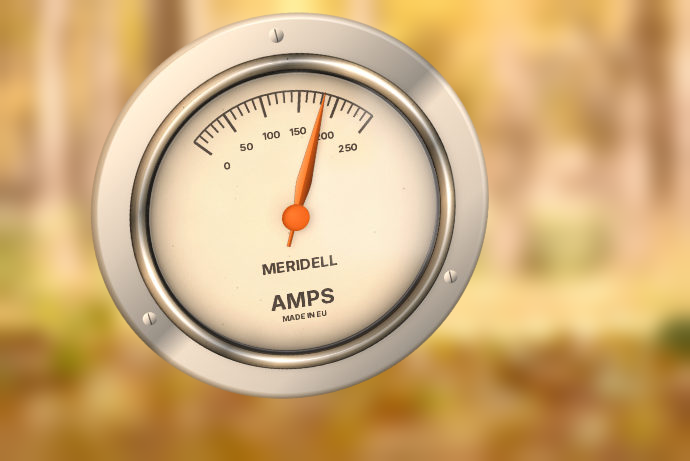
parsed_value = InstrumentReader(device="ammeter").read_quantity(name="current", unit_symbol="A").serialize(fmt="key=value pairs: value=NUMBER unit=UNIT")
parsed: value=180 unit=A
